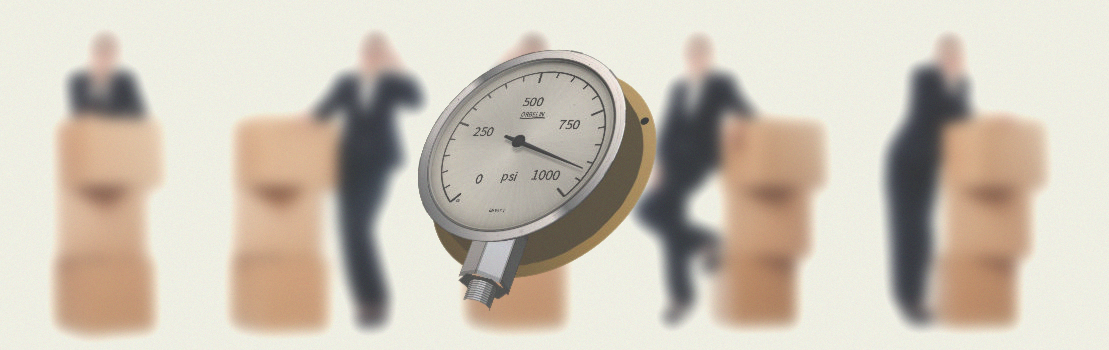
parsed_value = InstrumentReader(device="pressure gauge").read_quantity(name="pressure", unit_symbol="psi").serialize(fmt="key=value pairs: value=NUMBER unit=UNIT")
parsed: value=925 unit=psi
